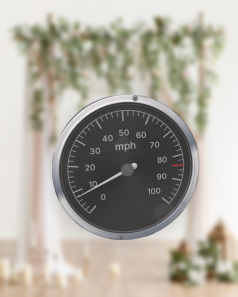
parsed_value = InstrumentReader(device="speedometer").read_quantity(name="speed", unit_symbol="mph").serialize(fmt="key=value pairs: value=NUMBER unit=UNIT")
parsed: value=8 unit=mph
